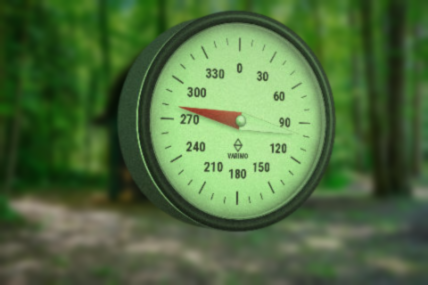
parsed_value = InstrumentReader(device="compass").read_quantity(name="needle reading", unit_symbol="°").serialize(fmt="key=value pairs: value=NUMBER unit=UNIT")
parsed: value=280 unit=°
